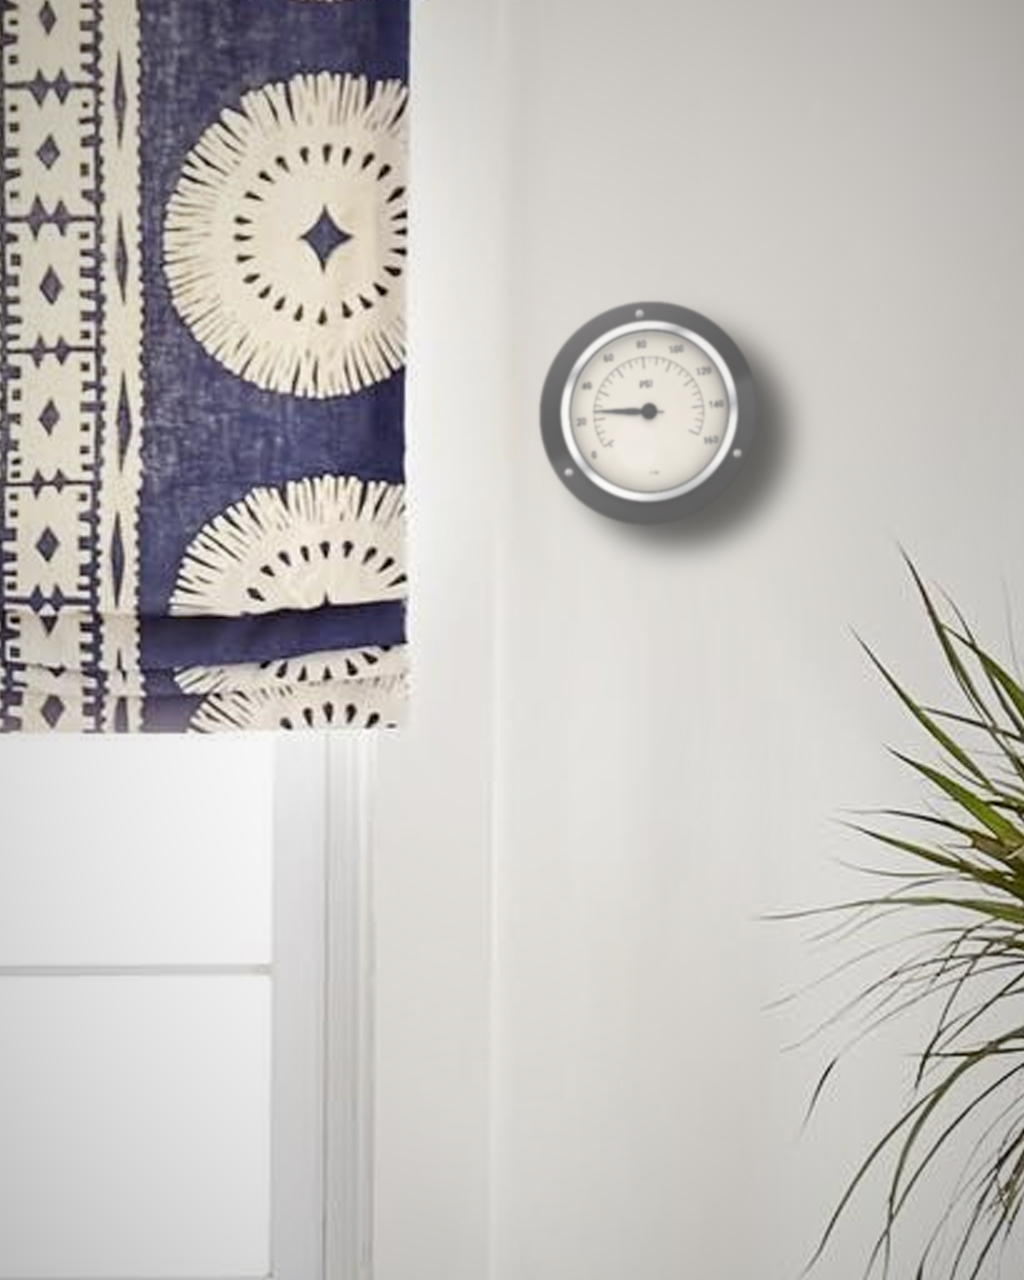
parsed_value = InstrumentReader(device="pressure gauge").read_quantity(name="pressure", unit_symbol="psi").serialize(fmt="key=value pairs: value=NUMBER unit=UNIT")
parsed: value=25 unit=psi
